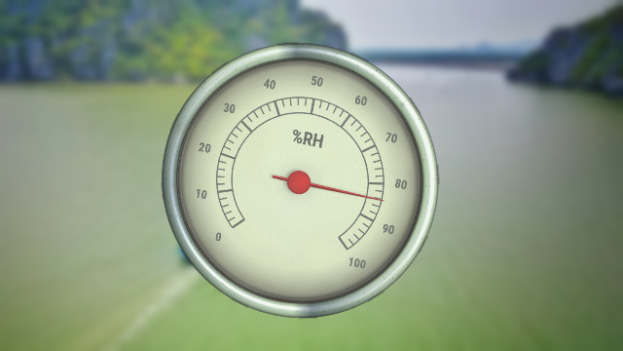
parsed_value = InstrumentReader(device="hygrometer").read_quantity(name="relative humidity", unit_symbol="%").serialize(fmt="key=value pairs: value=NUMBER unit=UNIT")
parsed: value=84 unit=%
